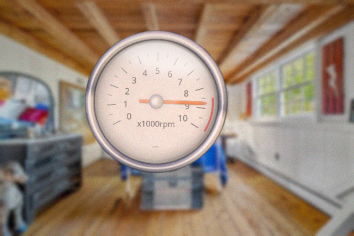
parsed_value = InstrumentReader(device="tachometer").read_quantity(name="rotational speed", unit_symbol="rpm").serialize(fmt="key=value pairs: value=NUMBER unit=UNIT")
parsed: value=8750 unit=rpm
